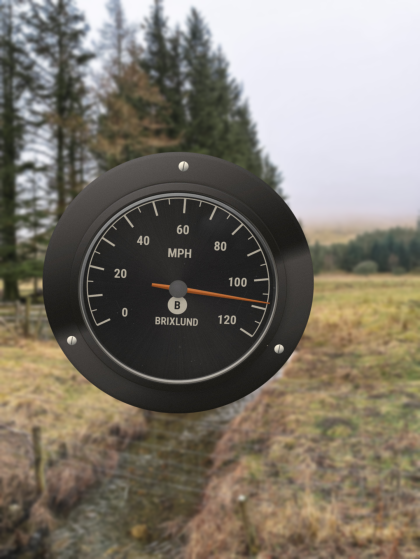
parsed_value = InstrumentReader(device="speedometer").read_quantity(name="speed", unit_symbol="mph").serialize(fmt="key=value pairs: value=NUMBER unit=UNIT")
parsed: value=107.5 unit=mph
